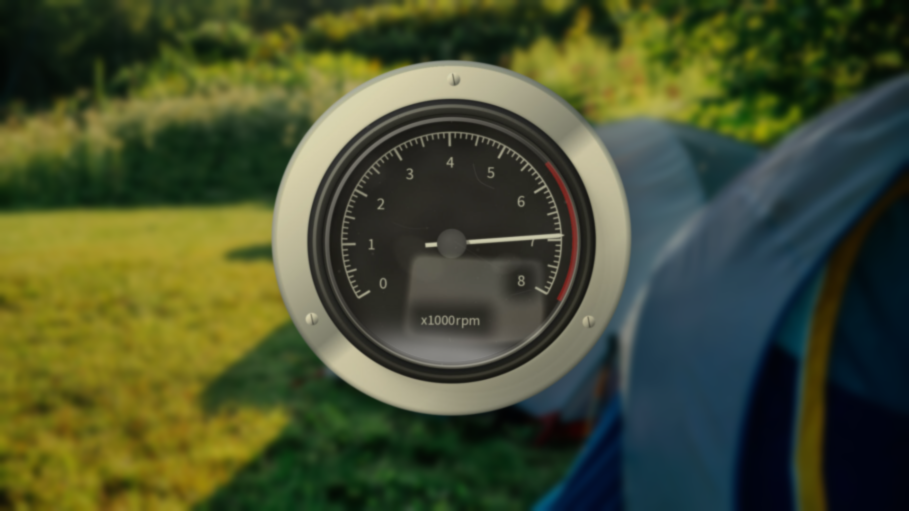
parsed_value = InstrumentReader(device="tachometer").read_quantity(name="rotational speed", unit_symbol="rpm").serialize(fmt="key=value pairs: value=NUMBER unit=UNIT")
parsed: value=6900 unit=rpm
